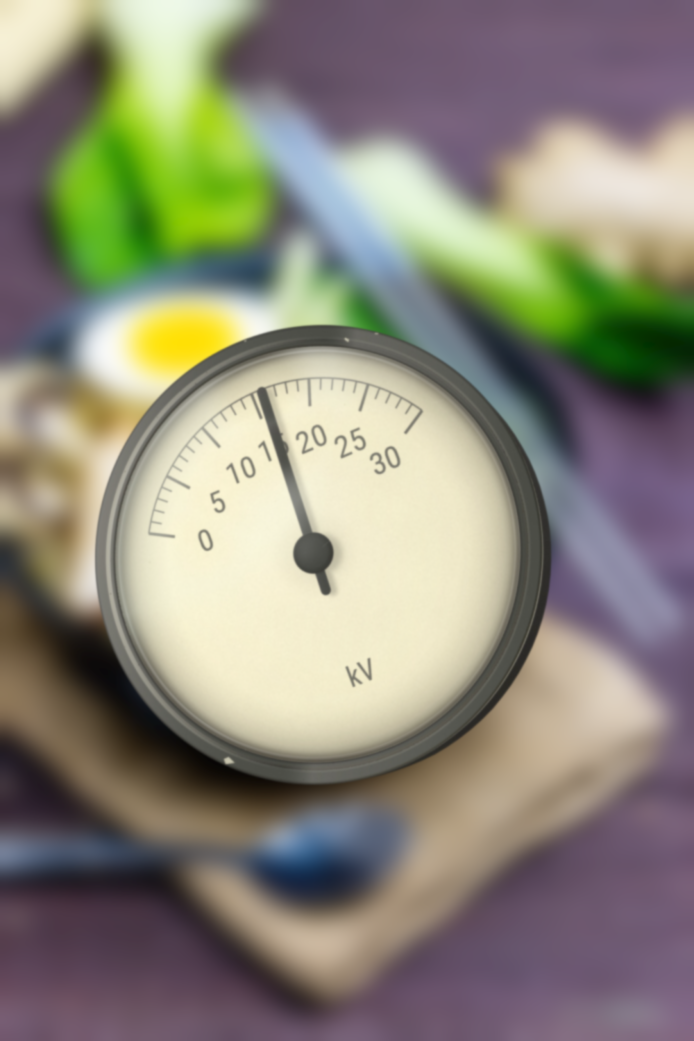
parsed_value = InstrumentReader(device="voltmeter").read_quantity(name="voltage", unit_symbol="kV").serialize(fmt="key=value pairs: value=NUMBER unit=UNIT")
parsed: value=16 unit=kV
